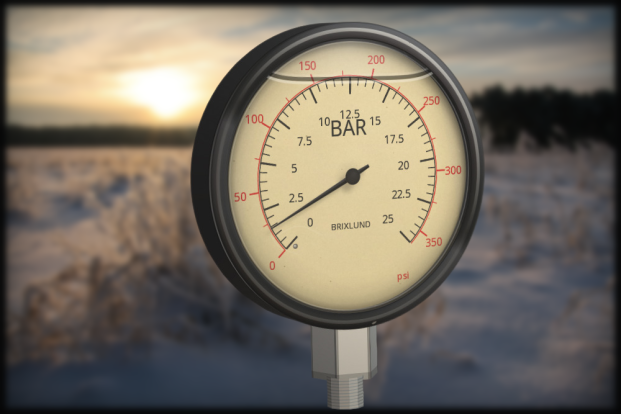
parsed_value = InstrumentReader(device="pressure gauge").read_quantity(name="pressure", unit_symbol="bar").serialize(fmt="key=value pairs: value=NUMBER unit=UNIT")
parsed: value=1.5 unit=bar
